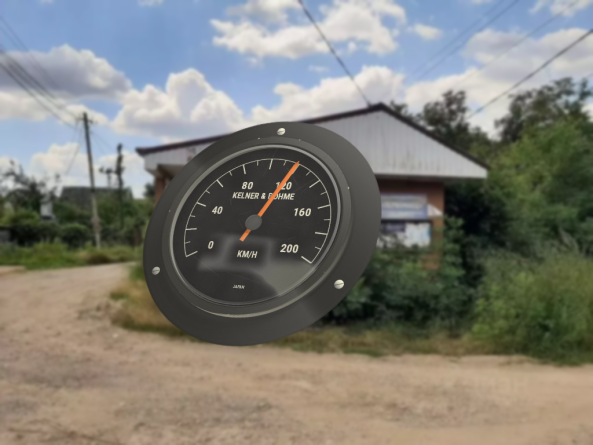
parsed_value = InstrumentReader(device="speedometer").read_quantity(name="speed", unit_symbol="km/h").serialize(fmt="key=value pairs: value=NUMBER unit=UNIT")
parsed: value=120 unit=km/h
